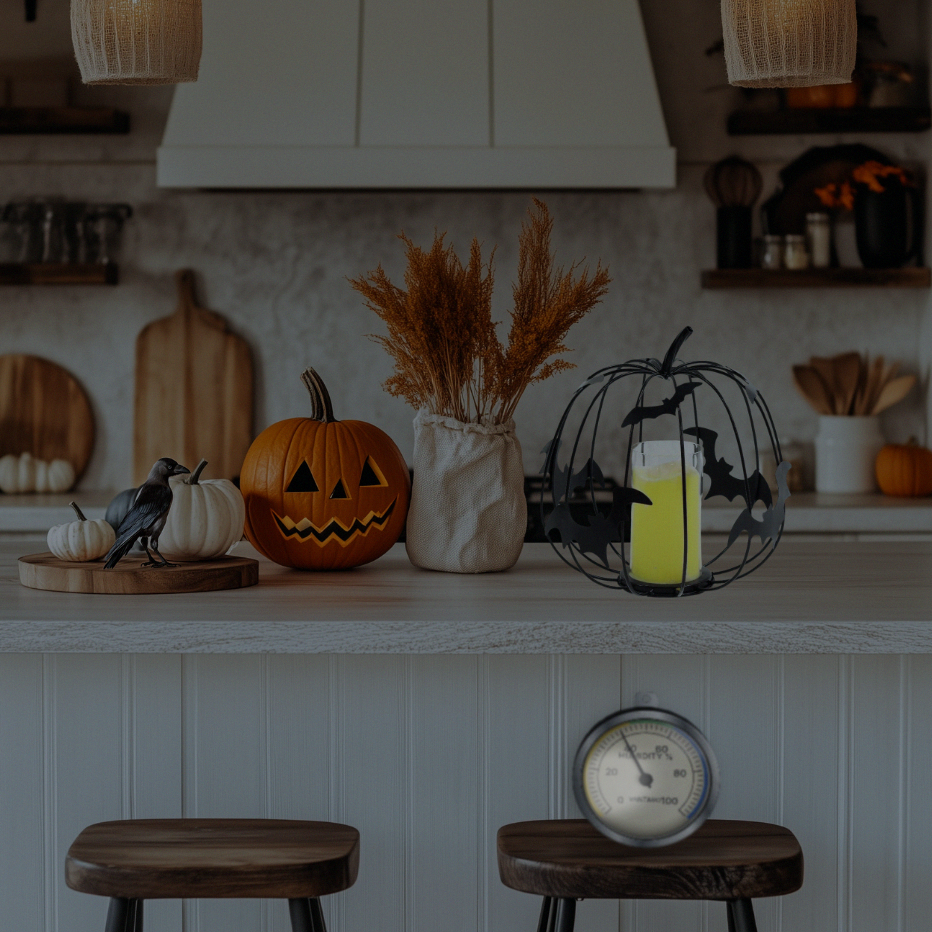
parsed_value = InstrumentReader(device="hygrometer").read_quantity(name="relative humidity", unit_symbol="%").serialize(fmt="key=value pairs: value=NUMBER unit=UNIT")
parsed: value=40 unit=%
